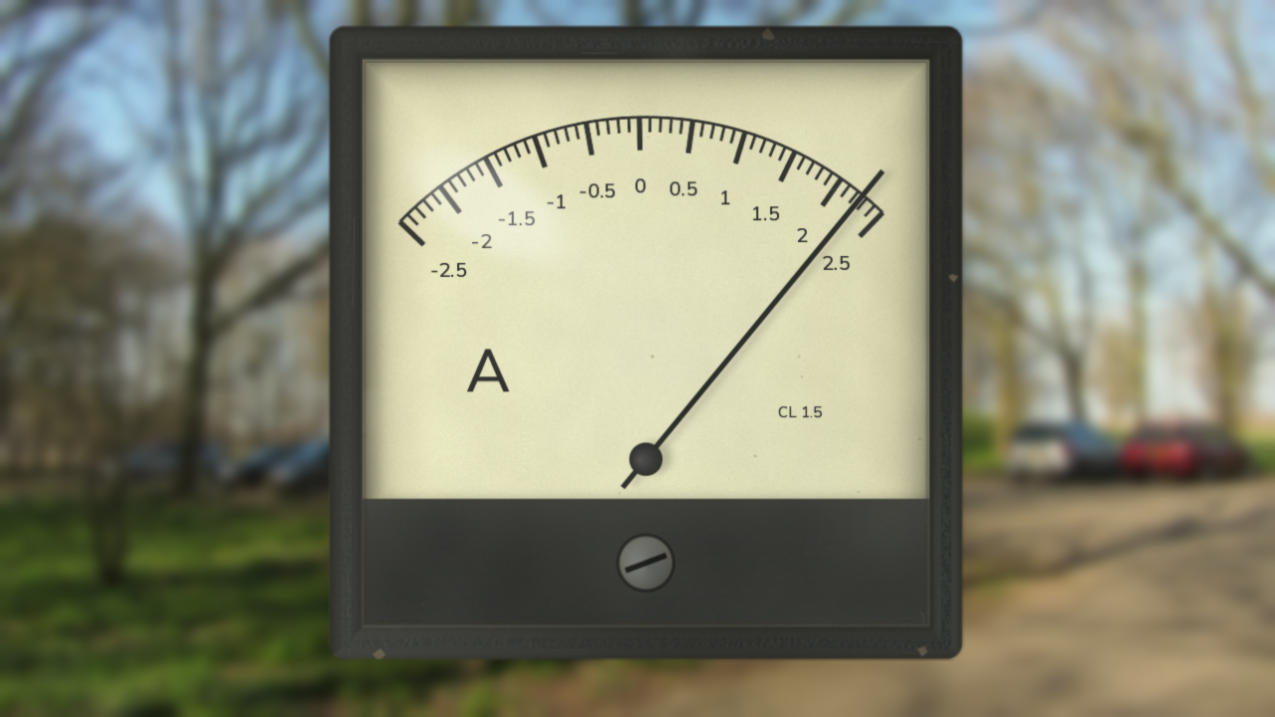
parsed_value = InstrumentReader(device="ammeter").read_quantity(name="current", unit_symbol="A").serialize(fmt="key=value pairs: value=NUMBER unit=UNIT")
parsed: value=2.25 unit=A
